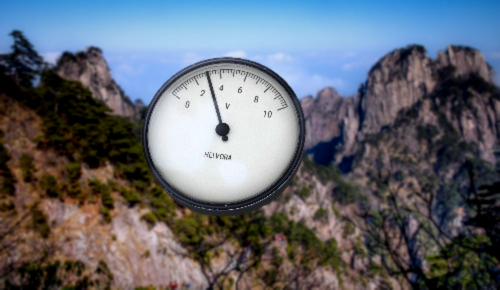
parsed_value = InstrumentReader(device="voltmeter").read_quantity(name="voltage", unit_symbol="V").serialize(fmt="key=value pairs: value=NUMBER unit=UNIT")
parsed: value=3 unit=V
